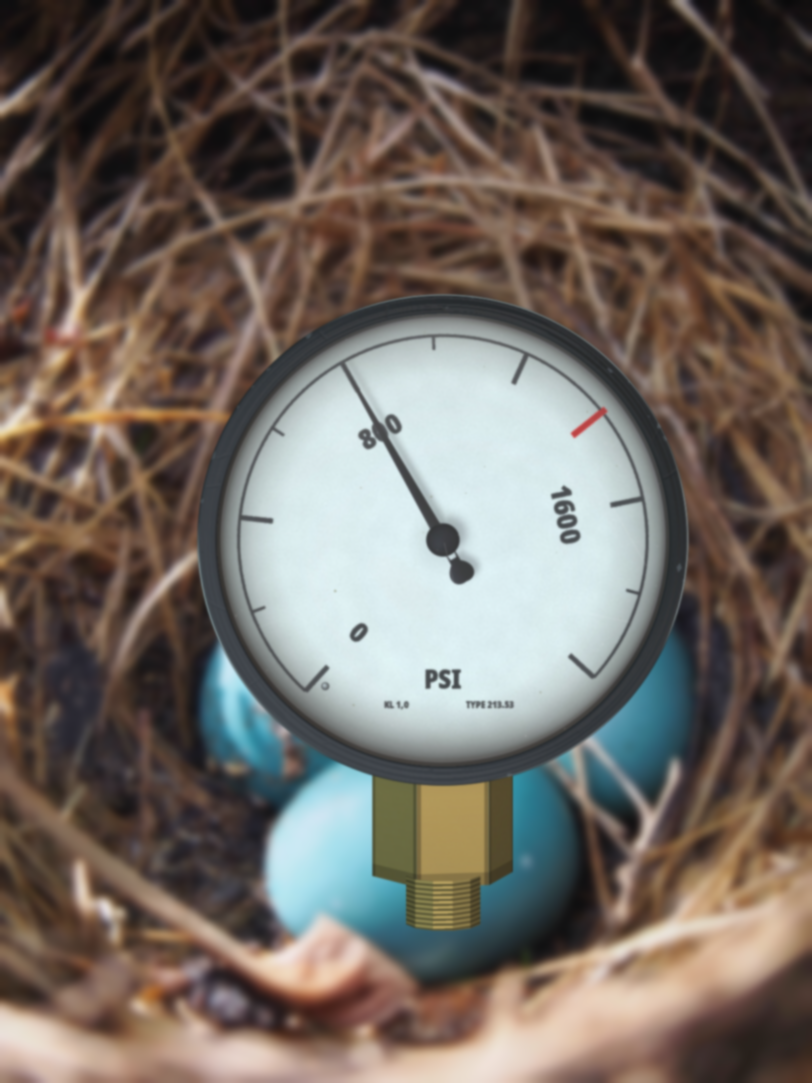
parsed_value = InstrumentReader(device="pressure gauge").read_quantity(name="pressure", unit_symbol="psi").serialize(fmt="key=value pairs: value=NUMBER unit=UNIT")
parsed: value=800 unit=psi
